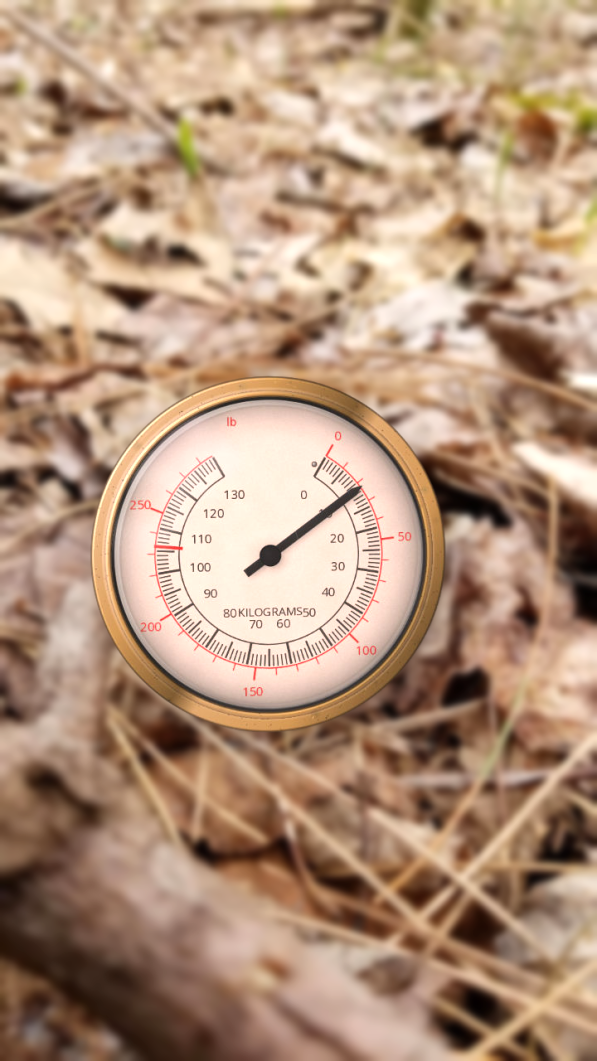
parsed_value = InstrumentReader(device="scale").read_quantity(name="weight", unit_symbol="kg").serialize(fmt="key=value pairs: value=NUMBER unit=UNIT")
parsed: value=10 unit=kg
